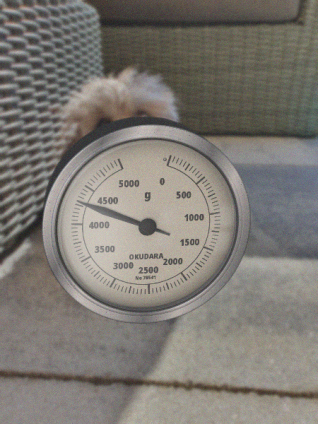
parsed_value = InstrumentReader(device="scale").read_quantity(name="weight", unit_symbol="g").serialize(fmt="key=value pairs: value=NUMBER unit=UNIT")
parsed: value=4300 unit=g
